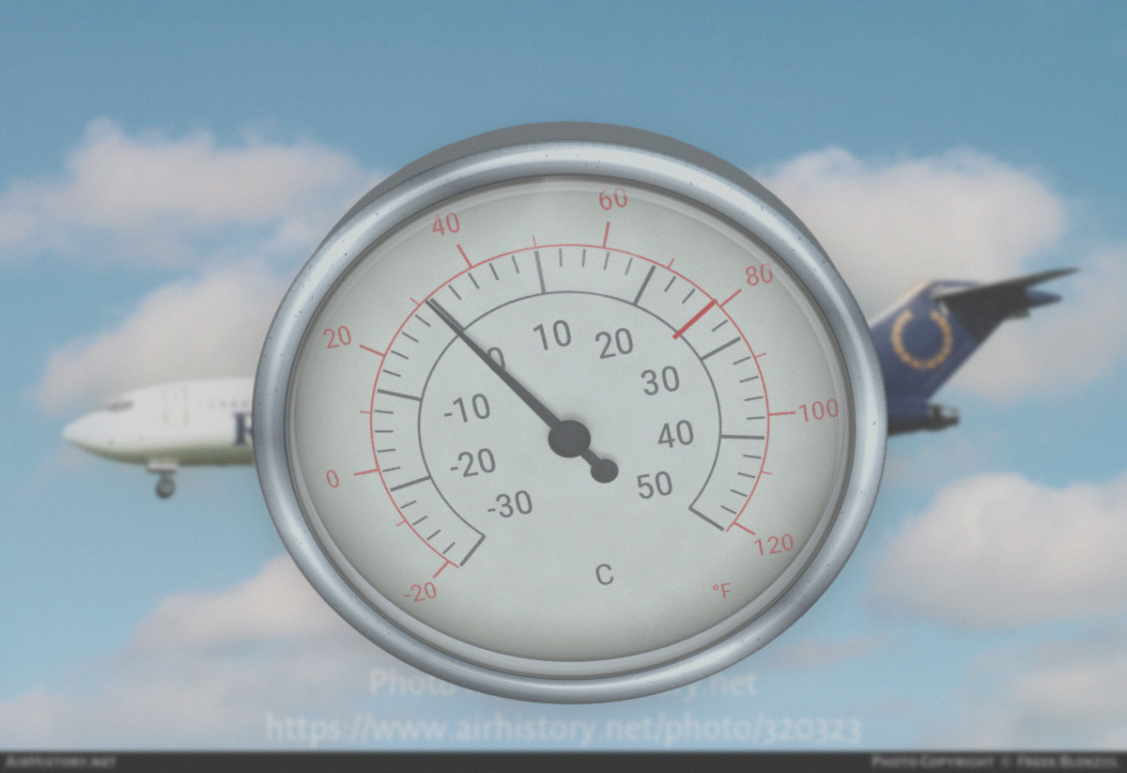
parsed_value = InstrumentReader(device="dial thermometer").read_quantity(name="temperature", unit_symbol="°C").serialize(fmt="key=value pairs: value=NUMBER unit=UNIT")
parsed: value=0 unit=°C
